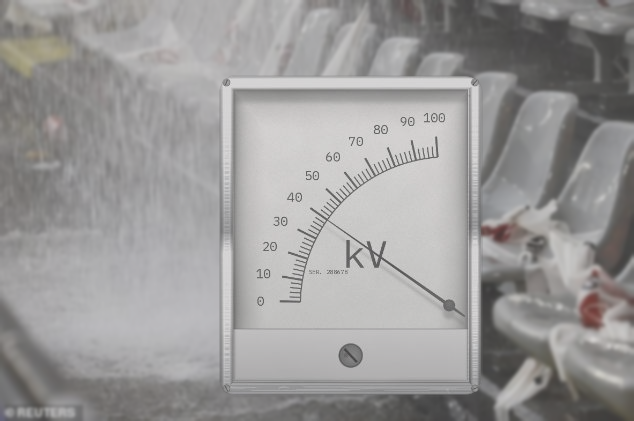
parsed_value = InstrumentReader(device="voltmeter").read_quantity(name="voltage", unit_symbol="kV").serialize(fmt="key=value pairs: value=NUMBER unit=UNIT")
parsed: value=40 unit=kV
